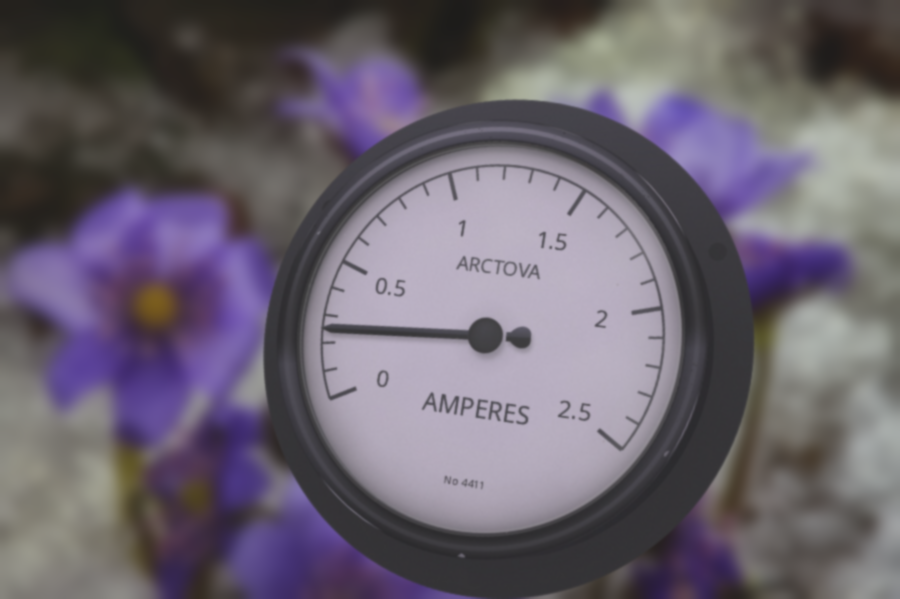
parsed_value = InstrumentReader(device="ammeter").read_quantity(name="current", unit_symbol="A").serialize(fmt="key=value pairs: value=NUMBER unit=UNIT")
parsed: value=0.25 unit=A
